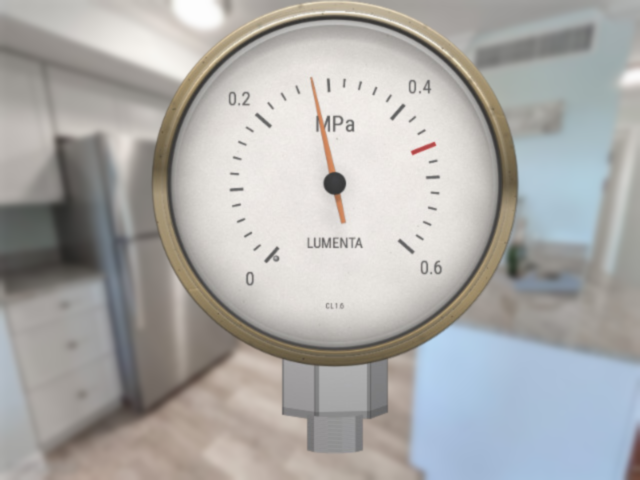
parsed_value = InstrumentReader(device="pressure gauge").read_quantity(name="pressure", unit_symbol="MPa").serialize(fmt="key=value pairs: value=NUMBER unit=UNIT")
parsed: value=0.28 unit=MPa
